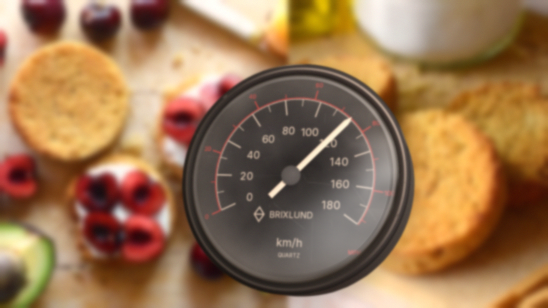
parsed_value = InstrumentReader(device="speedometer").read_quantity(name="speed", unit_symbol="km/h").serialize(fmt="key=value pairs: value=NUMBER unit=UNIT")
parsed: value=120 unit=km/h
